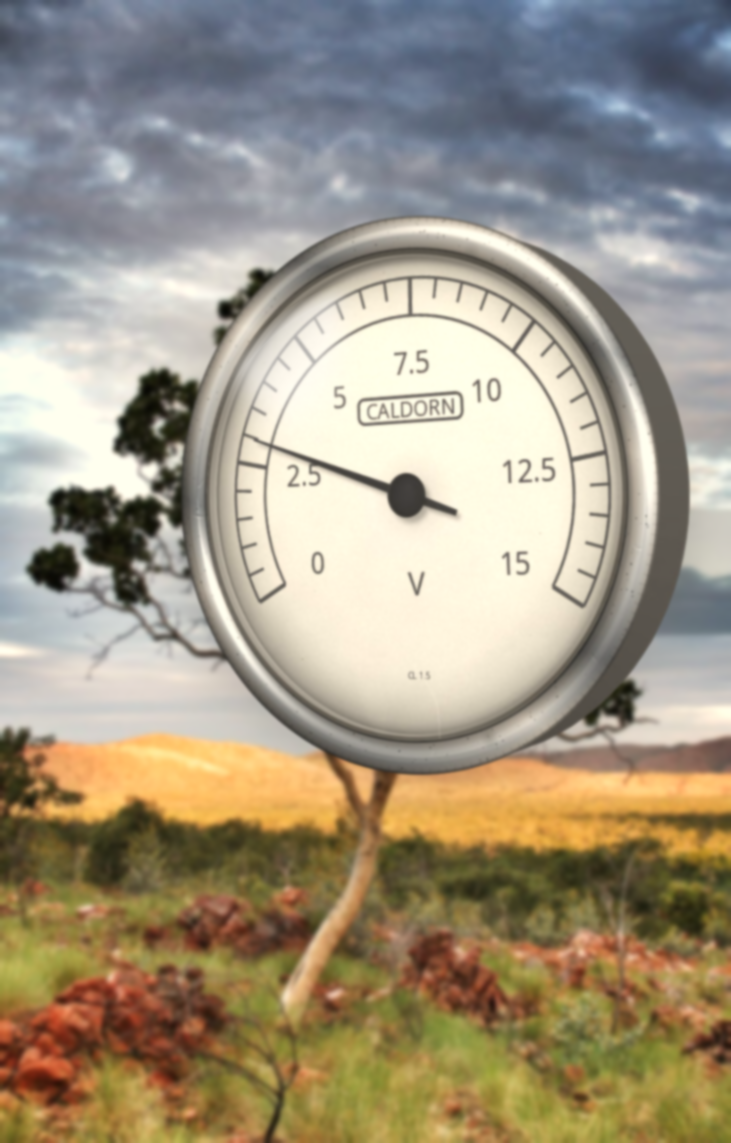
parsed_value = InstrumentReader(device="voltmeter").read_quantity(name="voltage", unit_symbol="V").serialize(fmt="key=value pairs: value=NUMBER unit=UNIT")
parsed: value=3 unit=V
